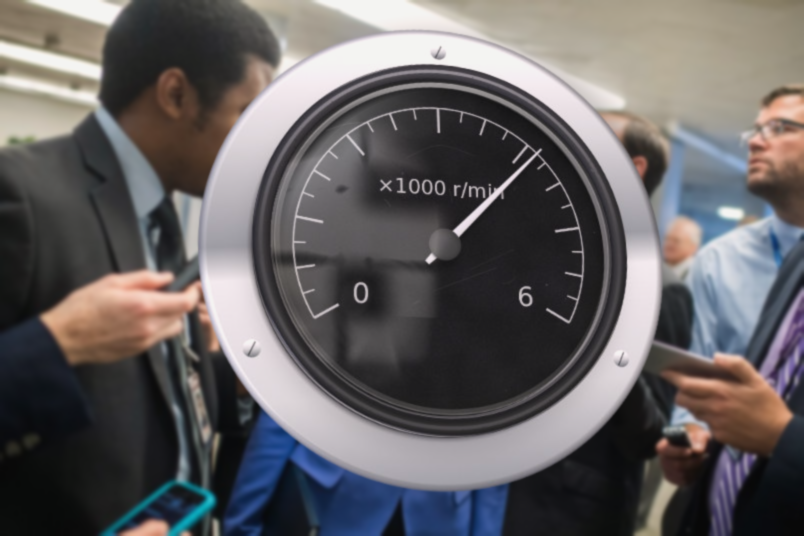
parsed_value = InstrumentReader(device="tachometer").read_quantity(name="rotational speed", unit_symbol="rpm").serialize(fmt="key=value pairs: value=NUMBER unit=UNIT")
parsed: value=4125 unit=rpm
